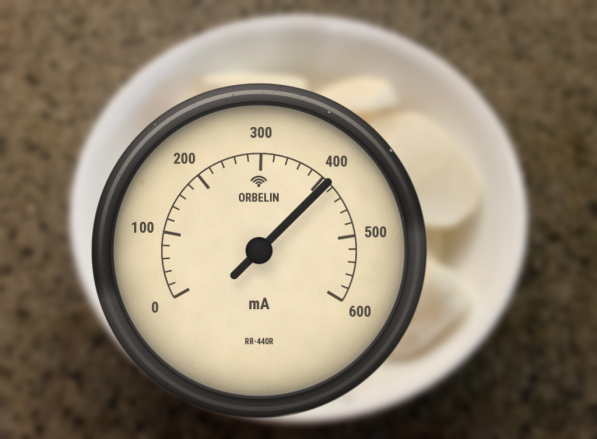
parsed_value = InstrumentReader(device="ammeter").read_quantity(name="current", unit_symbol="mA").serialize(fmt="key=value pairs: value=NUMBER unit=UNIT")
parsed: value=410 unit=mA
